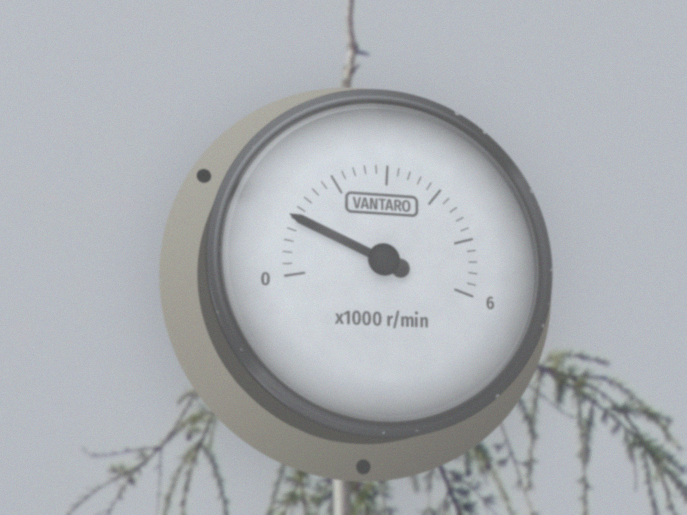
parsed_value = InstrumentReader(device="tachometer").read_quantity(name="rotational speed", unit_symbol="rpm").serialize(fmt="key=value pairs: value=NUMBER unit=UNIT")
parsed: value=1000 unit=rpm
